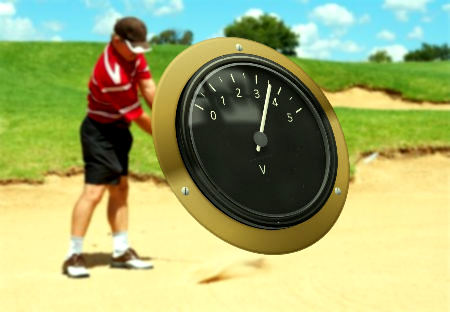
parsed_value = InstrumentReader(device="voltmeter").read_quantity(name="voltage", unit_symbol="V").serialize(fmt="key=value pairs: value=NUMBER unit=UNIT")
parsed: value=3.5 unit=V
